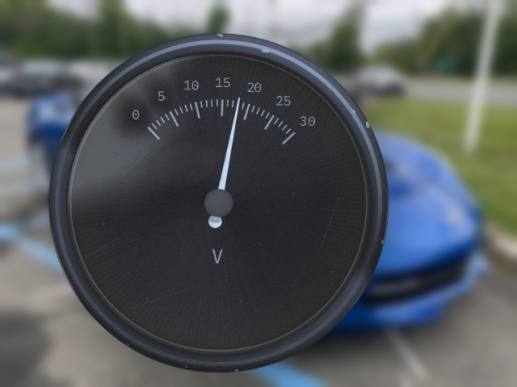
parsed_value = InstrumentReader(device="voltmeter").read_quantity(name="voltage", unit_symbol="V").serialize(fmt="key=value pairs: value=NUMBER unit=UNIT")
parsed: value=18 unit=V
